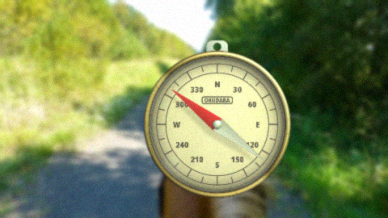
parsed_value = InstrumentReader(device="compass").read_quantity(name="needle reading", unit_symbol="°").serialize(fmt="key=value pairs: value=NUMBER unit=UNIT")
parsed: value=307.5 unit=°
